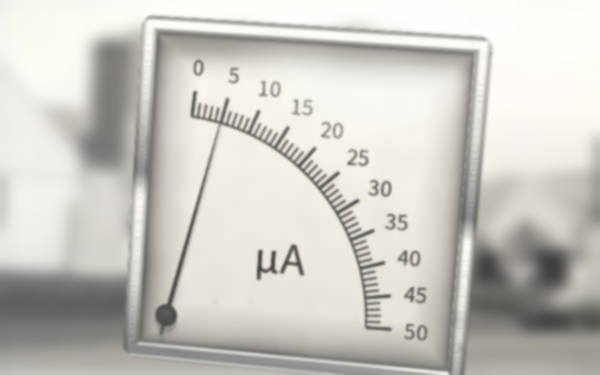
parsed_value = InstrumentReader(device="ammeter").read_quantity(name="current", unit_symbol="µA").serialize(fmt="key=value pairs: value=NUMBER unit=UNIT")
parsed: value=5 unit=µA
